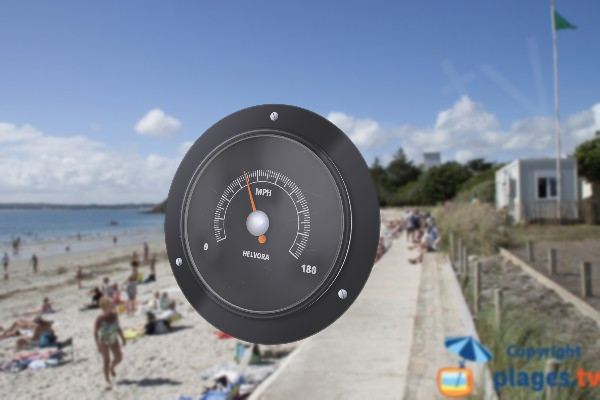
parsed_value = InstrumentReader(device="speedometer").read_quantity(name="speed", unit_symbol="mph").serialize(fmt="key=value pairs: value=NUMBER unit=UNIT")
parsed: value=70 unit=mph
